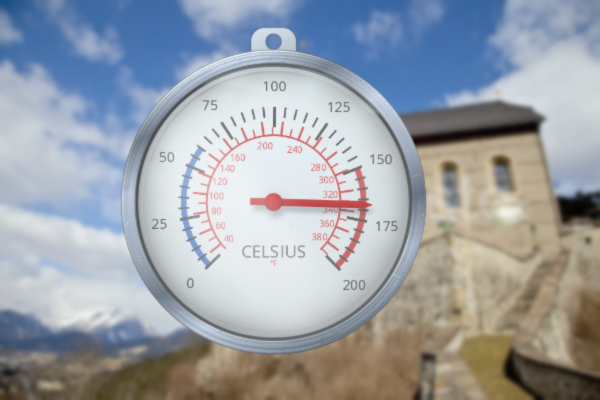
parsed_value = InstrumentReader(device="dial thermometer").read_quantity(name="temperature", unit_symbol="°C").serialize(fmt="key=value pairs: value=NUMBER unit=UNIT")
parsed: value=167.5 unit=°C
